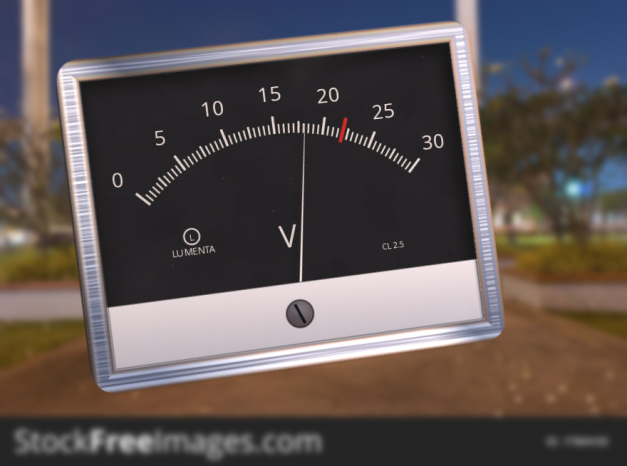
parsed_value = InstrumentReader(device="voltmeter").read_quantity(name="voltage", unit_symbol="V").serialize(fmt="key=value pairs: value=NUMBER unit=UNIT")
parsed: value=18 unit=V
